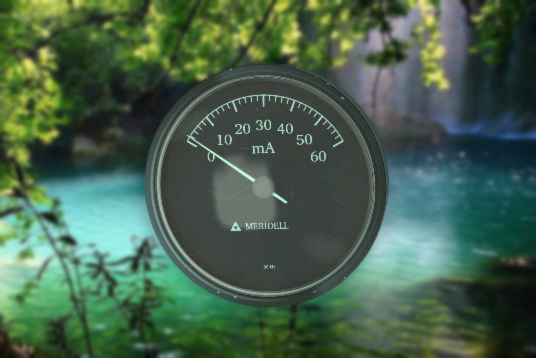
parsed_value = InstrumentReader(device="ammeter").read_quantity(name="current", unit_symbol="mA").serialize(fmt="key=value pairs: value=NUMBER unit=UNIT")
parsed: value=2 unit=mA
